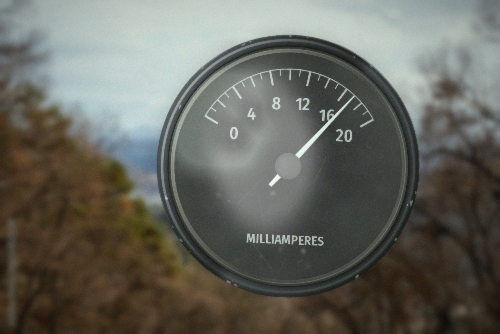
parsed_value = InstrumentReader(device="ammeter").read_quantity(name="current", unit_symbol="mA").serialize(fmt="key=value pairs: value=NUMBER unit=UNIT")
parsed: value=17 unit=mA
